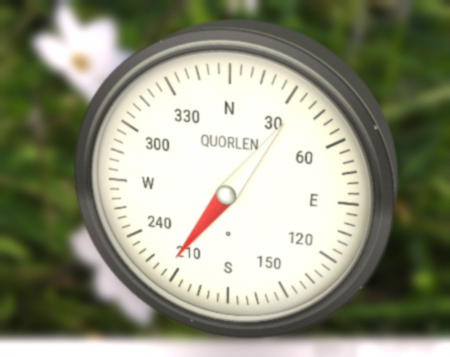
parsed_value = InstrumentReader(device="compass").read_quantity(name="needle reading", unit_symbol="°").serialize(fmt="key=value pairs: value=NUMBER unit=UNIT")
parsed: value=215 unit=°
